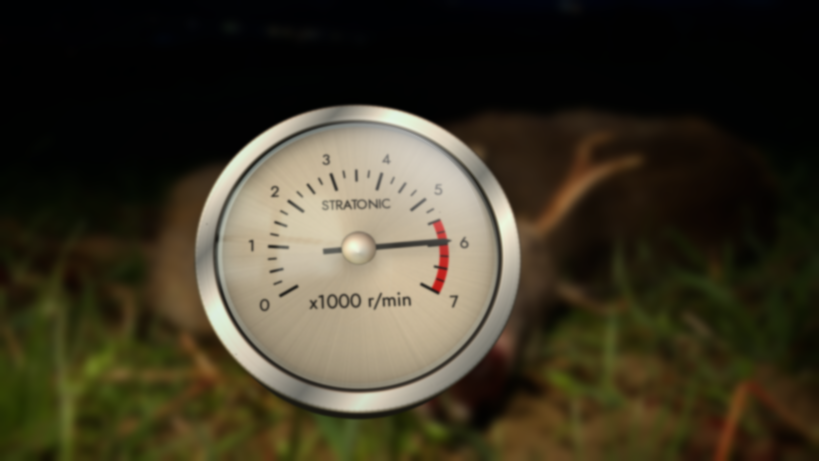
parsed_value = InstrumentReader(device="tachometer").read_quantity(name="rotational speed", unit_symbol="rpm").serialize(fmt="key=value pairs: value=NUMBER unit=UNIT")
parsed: value=6000 unit=rpm
